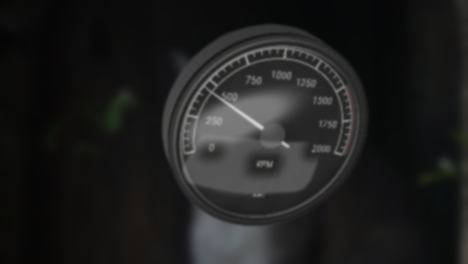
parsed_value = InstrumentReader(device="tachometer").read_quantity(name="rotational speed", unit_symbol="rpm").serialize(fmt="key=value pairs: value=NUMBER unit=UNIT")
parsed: value=450 unit=rpm
